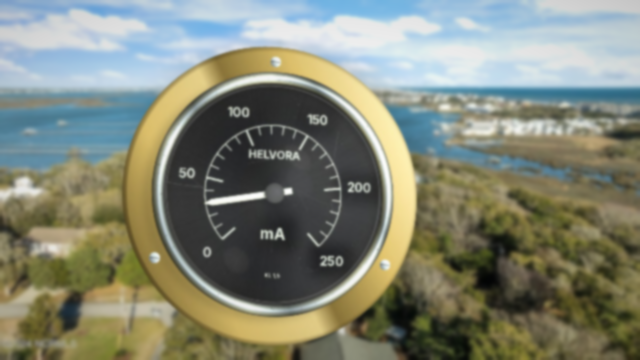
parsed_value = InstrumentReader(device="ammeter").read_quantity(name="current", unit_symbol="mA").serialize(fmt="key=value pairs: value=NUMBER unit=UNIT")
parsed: value=30 unit=mA
